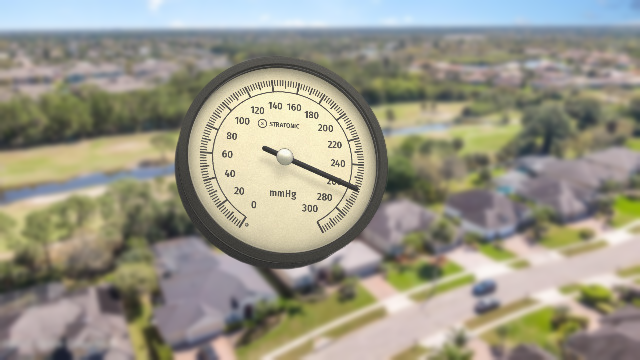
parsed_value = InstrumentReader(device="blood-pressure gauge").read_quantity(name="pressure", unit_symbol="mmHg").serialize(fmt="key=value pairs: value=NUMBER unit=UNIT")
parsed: value=260 unit=mmHg
